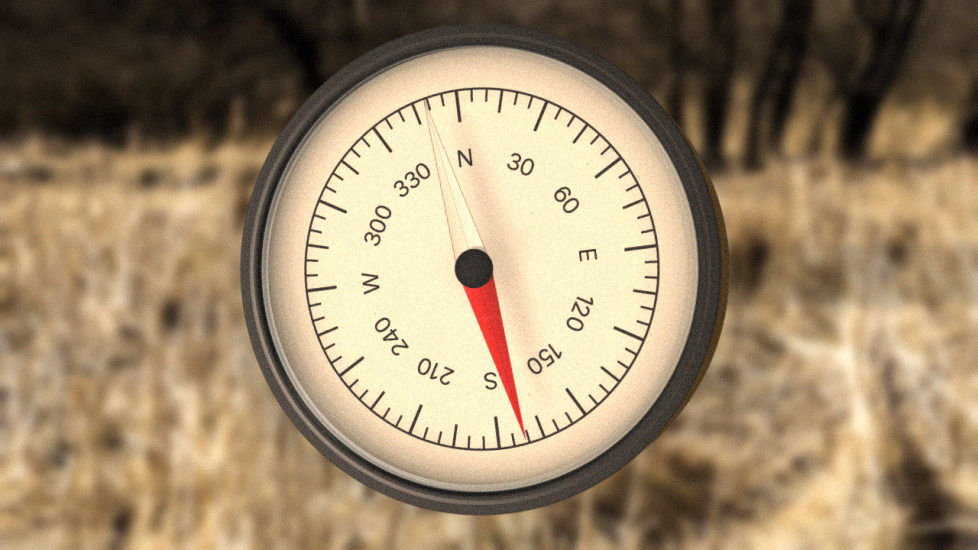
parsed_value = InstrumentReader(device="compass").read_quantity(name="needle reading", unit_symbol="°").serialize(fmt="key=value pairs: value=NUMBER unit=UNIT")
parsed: value=170 unit=°
